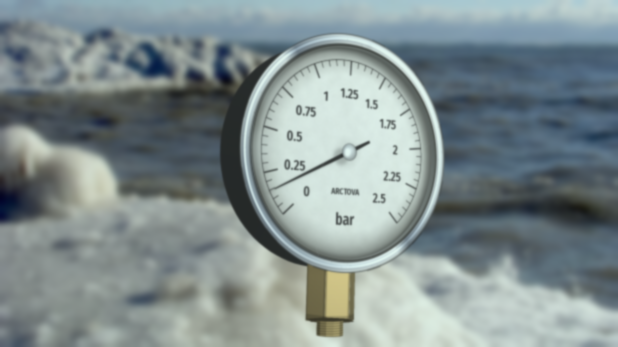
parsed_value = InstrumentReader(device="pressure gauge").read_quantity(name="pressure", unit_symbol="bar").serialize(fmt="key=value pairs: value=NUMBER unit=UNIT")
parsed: value=0.15 unit=bar
